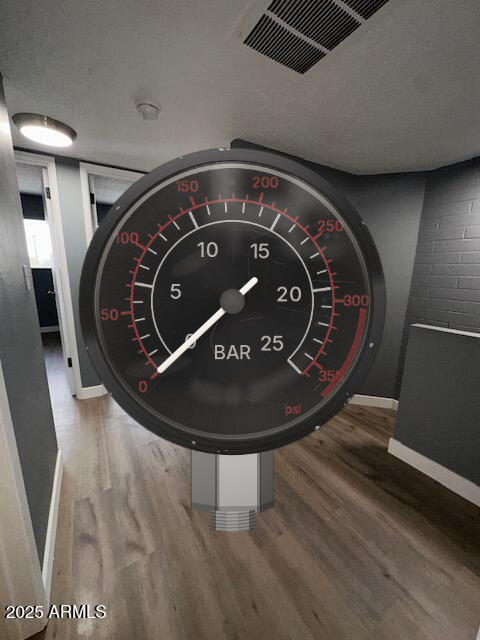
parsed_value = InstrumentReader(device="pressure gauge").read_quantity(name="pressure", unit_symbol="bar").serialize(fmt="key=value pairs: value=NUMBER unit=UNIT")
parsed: value=0 unit=bar
